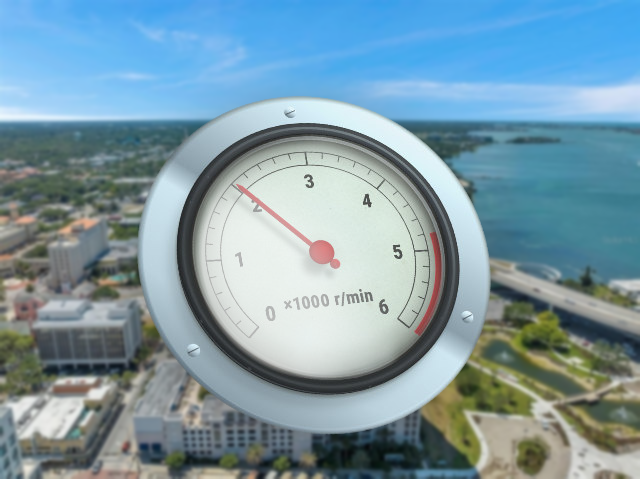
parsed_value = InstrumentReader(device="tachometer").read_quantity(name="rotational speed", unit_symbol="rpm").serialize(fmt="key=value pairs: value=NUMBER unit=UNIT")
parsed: value=2000 unit=rpm
